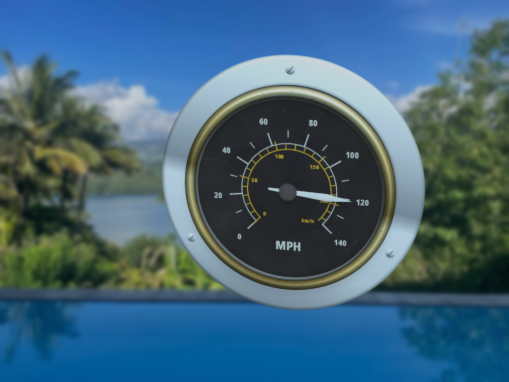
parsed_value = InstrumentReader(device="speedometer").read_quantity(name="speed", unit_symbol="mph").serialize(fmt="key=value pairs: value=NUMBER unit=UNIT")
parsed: value=120 unit=mph
